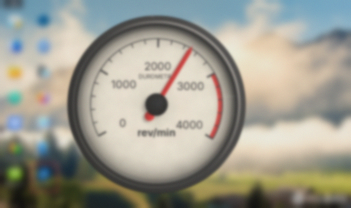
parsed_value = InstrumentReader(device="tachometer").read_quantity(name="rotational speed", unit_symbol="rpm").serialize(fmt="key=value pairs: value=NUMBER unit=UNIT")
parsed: value=2500 unit=rpm
